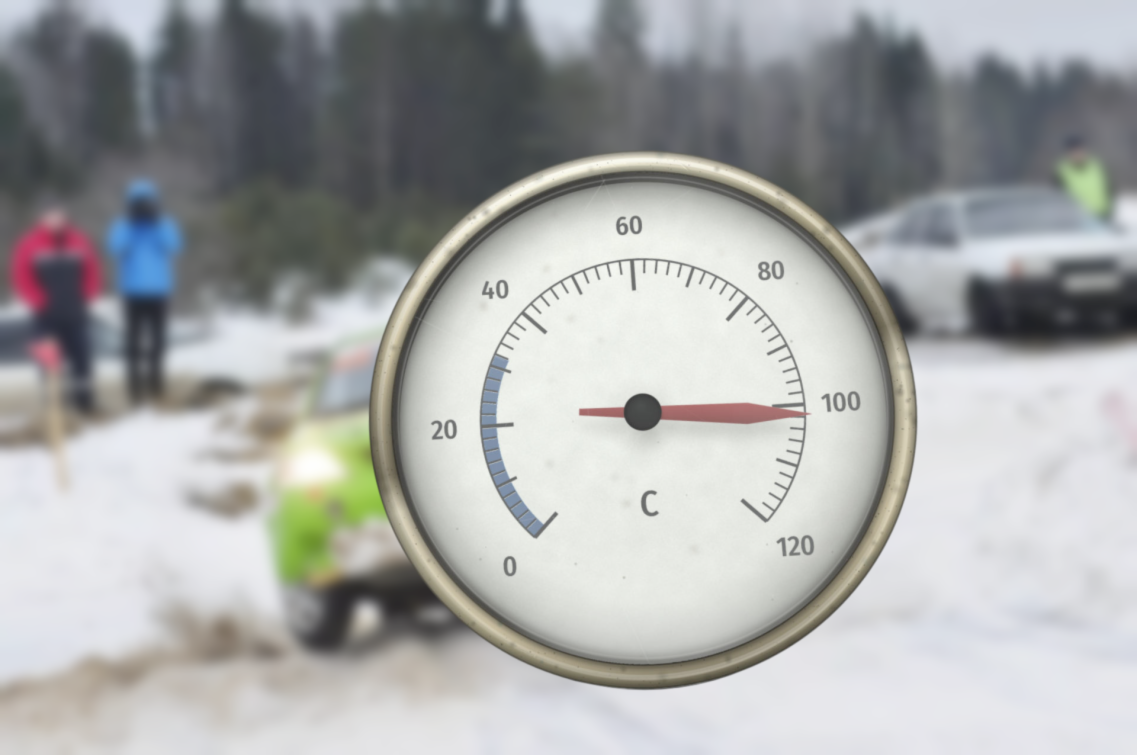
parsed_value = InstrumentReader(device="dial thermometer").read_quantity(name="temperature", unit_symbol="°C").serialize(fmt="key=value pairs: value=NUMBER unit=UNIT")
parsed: value=102 unit=°C
